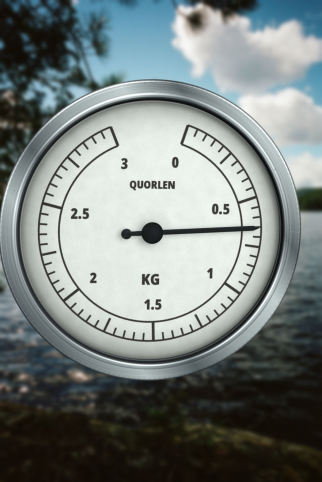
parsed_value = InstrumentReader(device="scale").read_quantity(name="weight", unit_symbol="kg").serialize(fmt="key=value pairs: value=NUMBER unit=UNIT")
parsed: value=0.65 unit=kg
